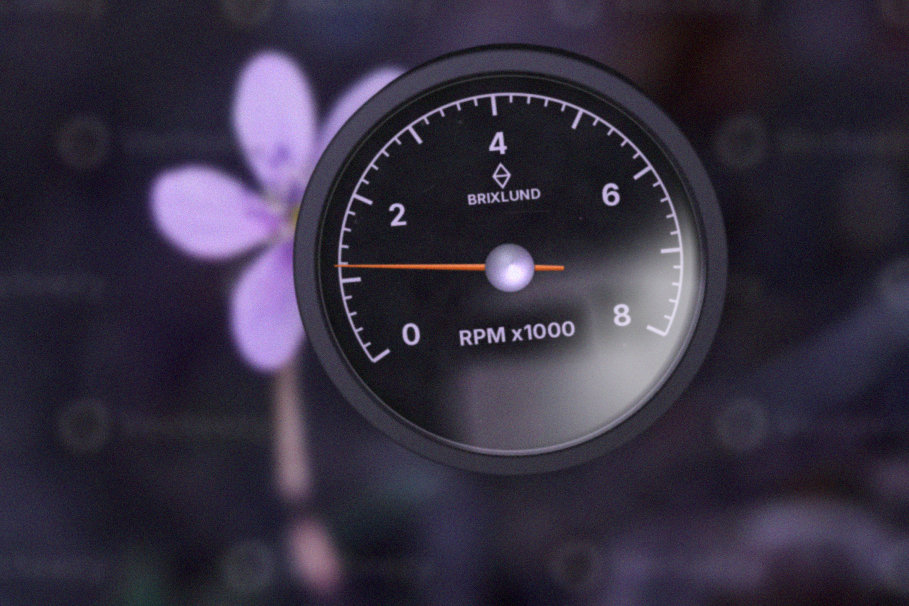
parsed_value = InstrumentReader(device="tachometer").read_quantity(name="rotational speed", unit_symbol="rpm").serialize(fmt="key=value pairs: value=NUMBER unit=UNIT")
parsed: value=1200 unit=rpm
